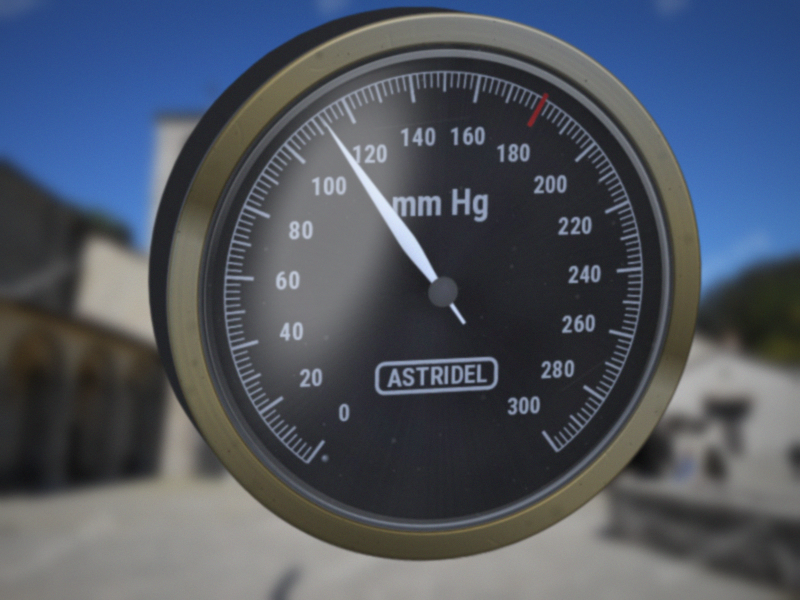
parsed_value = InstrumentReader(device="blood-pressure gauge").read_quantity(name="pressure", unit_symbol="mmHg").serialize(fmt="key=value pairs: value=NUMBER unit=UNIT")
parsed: value=112 unit=mmHg
